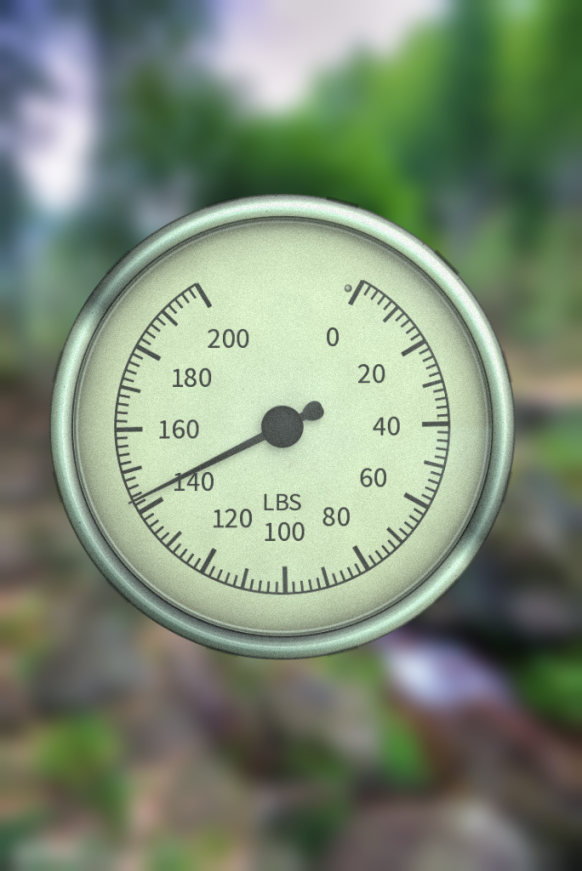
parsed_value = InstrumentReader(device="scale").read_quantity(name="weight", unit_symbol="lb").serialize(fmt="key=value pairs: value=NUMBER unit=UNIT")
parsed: value=143 unit=lb
